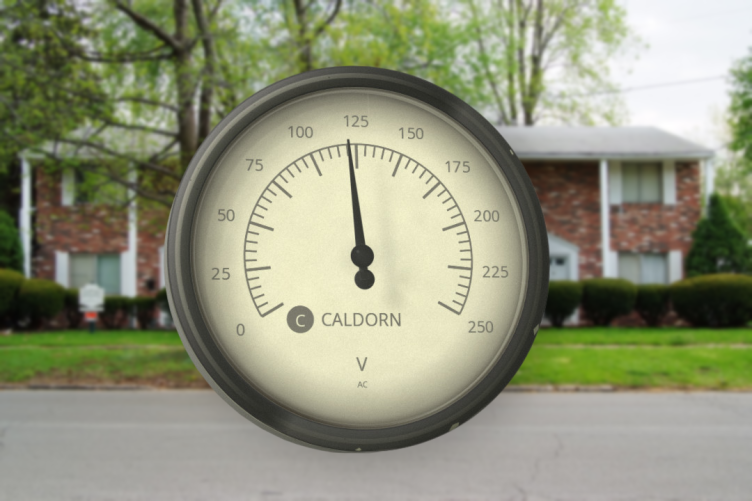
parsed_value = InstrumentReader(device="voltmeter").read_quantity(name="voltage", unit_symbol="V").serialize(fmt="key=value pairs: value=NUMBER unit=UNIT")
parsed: value=120 unit=V
